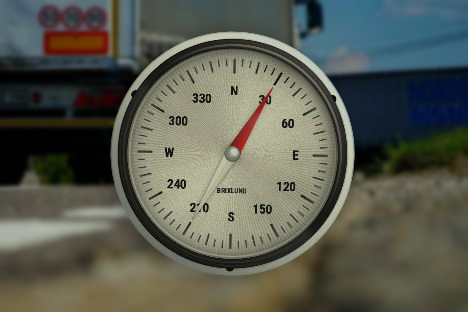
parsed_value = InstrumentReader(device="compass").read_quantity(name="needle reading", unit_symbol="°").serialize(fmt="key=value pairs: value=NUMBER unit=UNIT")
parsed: value=30 unit=°
